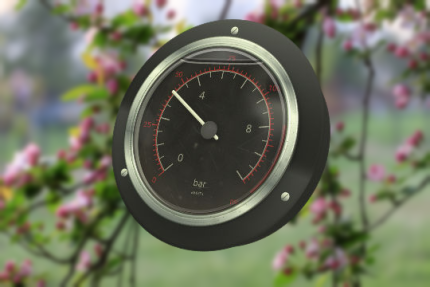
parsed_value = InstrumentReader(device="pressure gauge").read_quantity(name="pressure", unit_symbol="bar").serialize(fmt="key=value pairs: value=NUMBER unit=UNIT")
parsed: value=3 unit=bar
